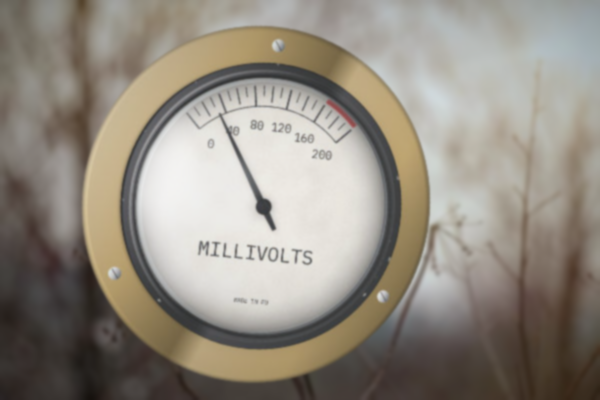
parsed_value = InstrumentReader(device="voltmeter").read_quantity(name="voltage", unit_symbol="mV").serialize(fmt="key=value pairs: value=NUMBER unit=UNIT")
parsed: value=30 unit=mV
